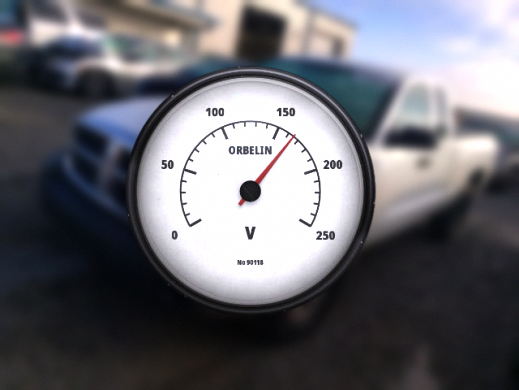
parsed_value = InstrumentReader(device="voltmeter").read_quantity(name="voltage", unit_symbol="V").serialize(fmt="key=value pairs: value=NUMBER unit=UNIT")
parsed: value=165 unit=V
